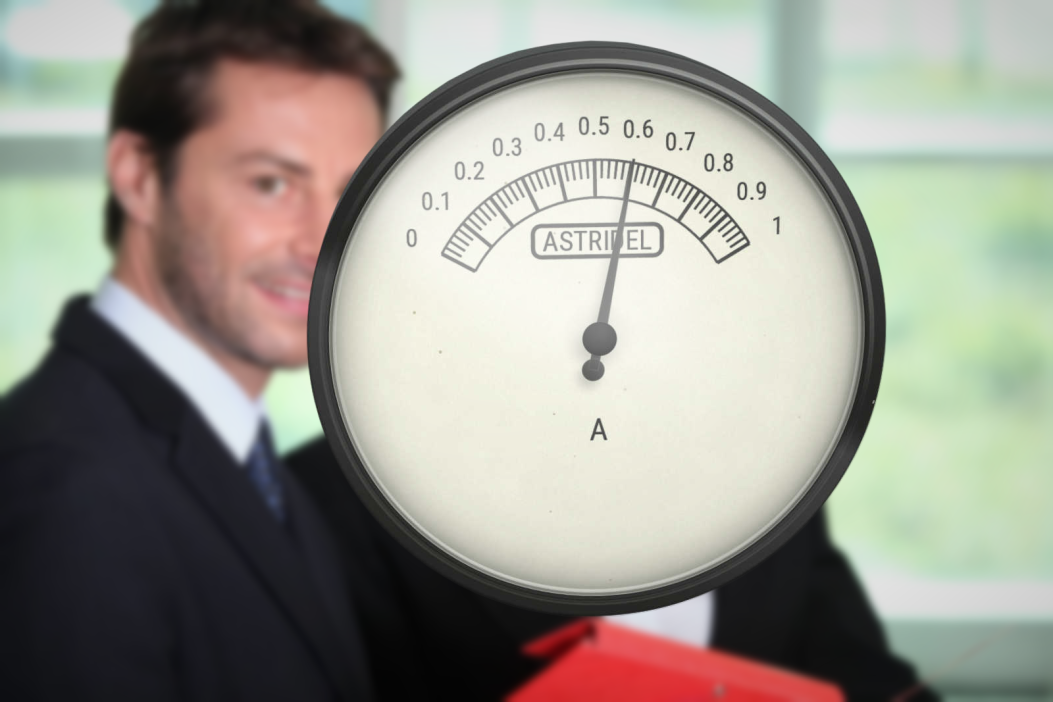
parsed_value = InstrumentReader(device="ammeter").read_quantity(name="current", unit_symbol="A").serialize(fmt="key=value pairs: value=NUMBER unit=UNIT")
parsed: value=0.6 unit=A
